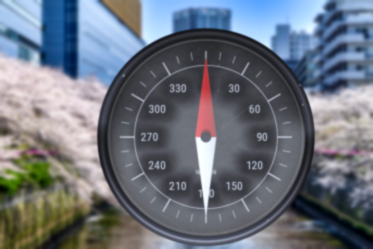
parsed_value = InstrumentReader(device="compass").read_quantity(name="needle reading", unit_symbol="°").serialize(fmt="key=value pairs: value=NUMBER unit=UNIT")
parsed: value=0 unit=°
